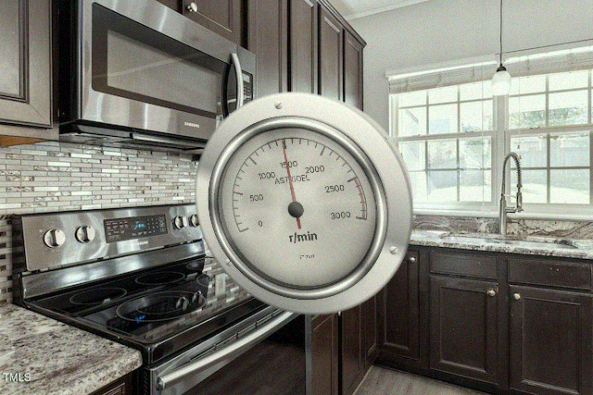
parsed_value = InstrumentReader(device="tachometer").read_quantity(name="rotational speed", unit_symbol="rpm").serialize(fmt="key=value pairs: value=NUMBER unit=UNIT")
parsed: value=1500 unit=rpm
